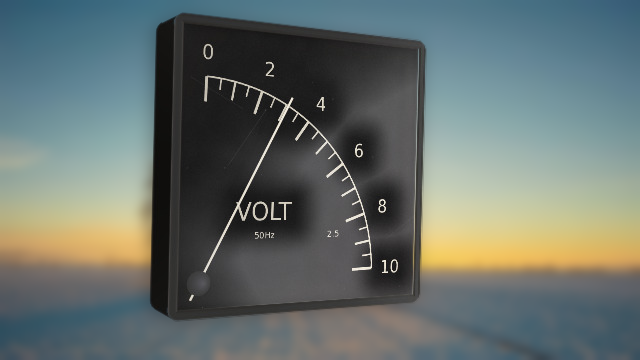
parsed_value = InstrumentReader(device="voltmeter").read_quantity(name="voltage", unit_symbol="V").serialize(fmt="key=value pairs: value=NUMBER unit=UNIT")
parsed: value=3 unit=V
